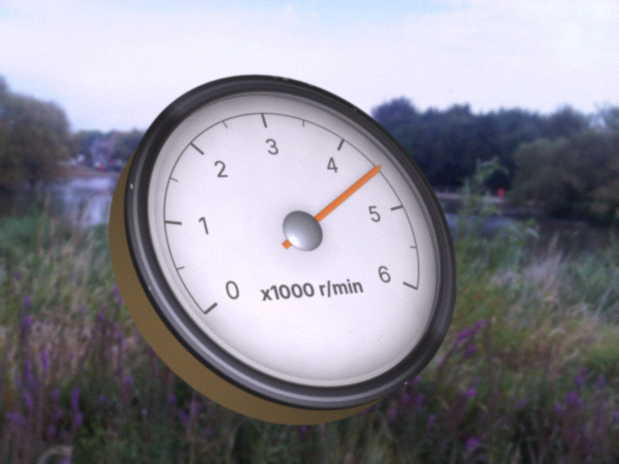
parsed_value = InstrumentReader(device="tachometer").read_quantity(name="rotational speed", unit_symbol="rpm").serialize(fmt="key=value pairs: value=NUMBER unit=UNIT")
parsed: value=4500 unit=rpm
